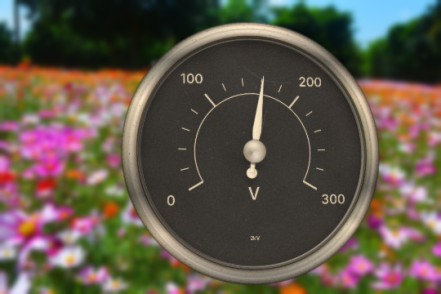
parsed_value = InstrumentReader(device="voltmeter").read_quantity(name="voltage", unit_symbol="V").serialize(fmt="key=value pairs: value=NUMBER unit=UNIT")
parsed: value=160 unit=V
